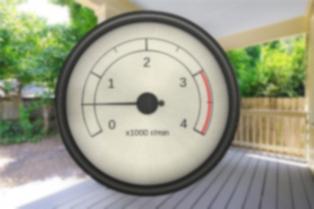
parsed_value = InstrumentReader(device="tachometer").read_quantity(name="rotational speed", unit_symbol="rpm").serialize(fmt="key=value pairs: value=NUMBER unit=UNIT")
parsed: value=500 unit=rpm
